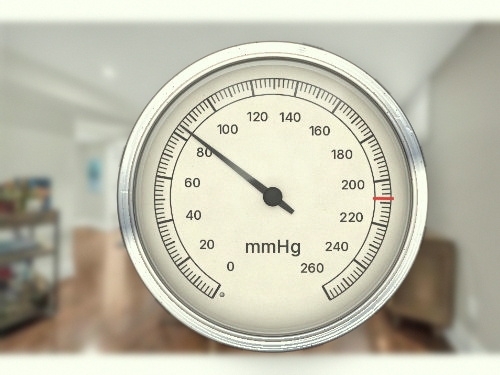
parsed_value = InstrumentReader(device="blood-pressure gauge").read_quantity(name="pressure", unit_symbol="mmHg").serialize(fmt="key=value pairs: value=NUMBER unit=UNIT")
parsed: value=84 unit=mmHg
